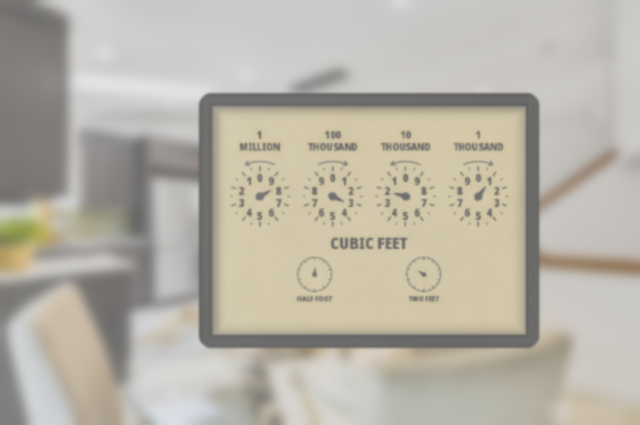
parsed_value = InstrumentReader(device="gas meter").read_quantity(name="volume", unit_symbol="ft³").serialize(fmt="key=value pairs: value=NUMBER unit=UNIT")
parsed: value=832100 unit=ft³
